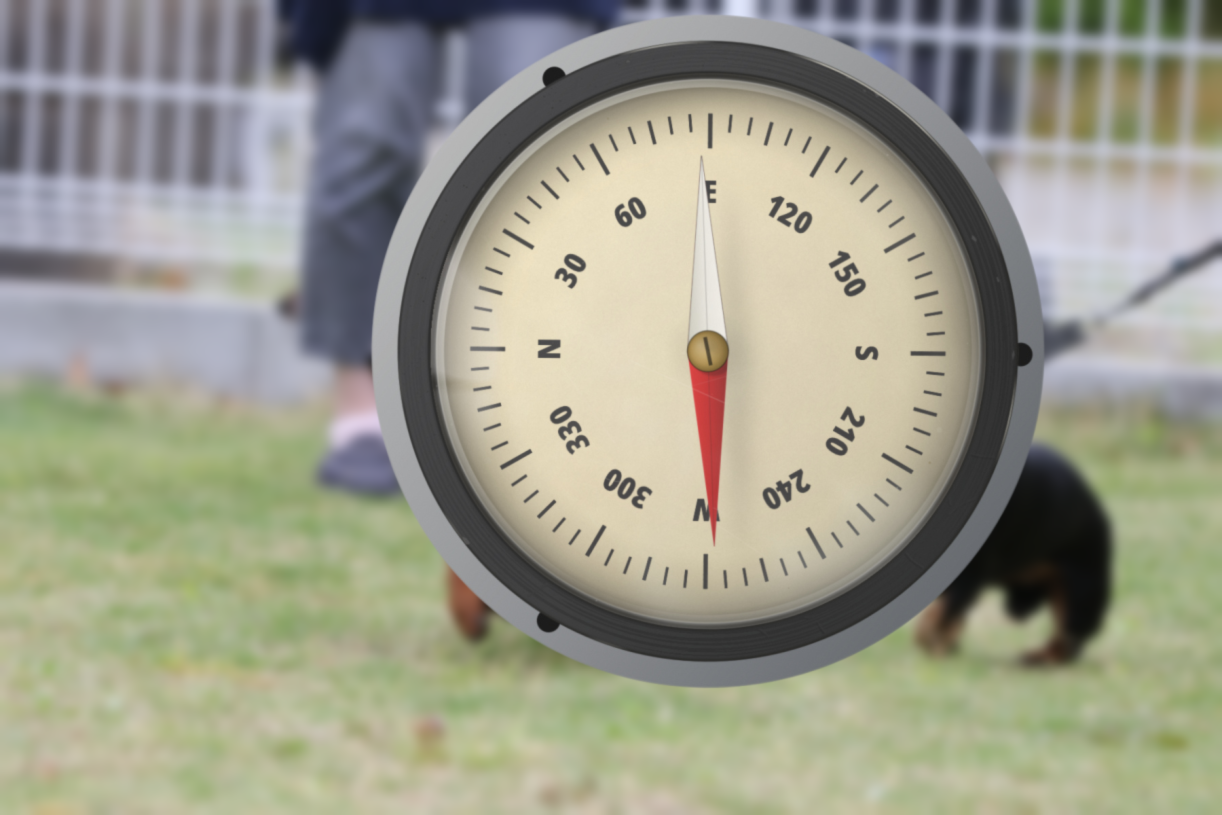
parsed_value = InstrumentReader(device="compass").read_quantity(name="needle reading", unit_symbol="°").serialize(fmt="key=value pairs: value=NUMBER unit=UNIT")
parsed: value=267.5 unit=°
